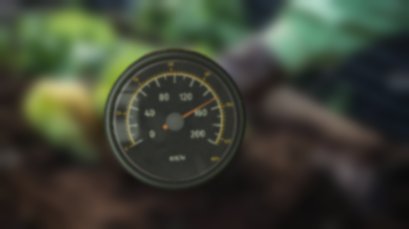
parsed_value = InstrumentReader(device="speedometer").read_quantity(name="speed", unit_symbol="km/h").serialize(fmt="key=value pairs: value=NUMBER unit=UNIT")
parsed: value=150 unit=km/h
